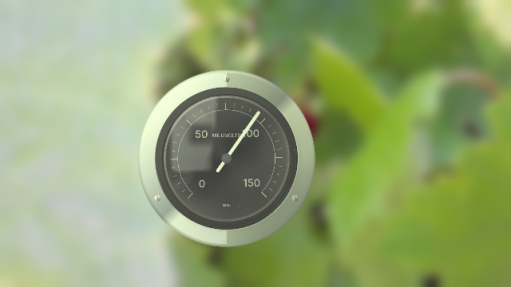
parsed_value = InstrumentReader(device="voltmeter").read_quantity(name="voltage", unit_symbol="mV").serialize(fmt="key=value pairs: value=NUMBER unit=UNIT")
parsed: value=95 unit=mV
